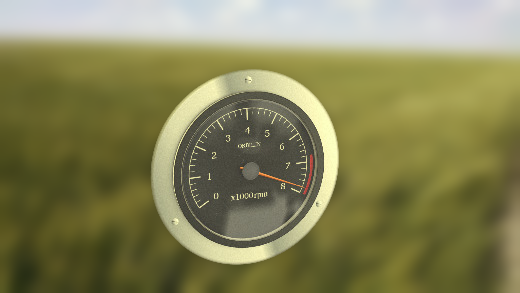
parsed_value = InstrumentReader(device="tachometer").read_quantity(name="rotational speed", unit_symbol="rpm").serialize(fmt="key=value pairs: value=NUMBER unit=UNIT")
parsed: value=7800 unit=rpm
